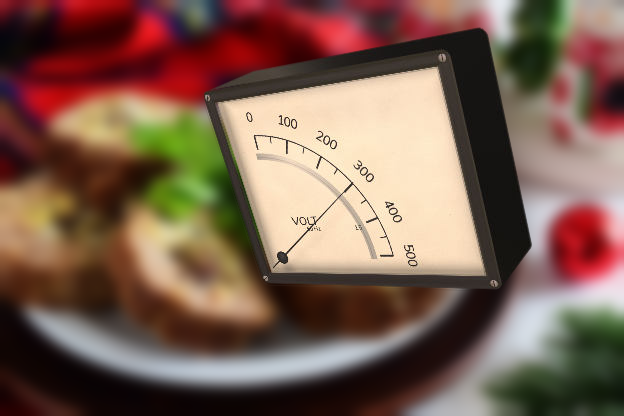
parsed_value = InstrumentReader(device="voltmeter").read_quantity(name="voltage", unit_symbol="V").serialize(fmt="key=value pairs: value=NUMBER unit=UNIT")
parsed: value=300 unit=V
